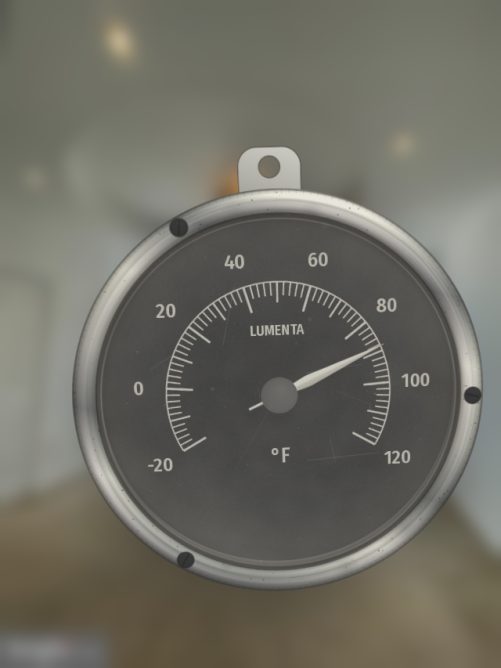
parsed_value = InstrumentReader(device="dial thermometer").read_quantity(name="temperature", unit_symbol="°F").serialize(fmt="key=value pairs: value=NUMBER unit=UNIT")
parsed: value=88 unit=°F
